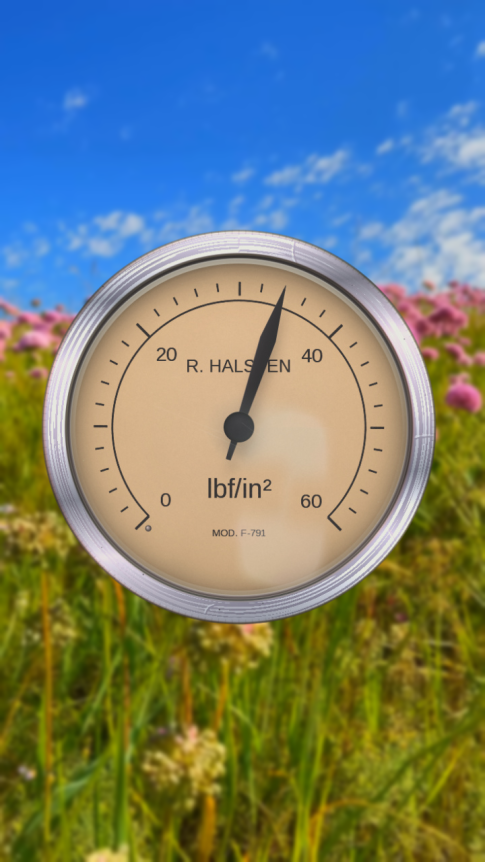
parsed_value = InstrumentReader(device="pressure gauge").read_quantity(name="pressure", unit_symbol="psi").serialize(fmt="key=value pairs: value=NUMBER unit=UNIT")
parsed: value=34 unit=psi
